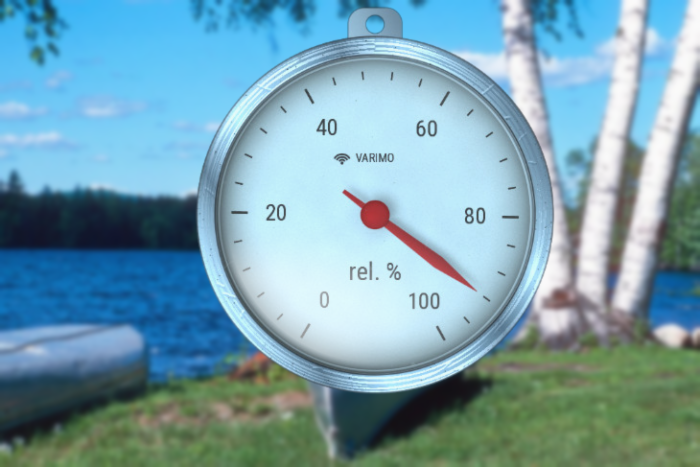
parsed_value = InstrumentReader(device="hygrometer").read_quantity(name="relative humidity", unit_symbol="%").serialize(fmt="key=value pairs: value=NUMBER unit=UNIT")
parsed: value=92 unit=%
